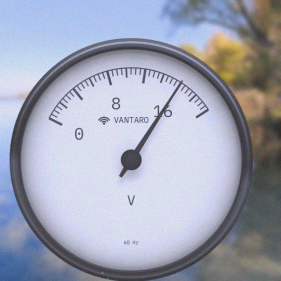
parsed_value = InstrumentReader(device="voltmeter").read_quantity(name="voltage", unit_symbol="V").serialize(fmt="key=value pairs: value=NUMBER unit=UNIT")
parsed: value=16 unit=V
